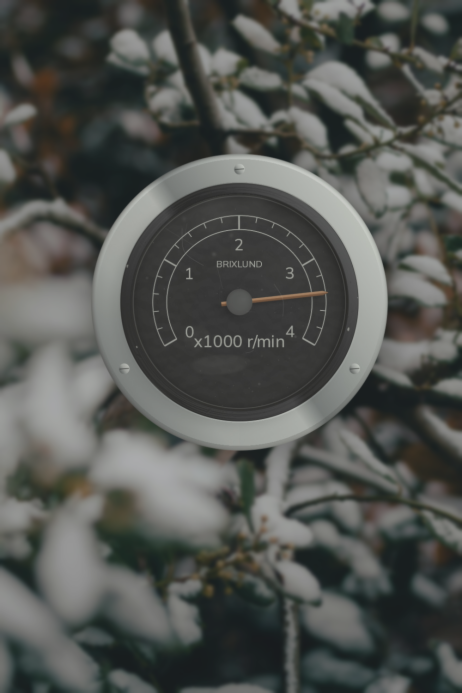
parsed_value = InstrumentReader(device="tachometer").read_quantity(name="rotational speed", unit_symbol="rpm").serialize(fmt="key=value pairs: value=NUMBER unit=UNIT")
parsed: value=3400 unit=rpm
